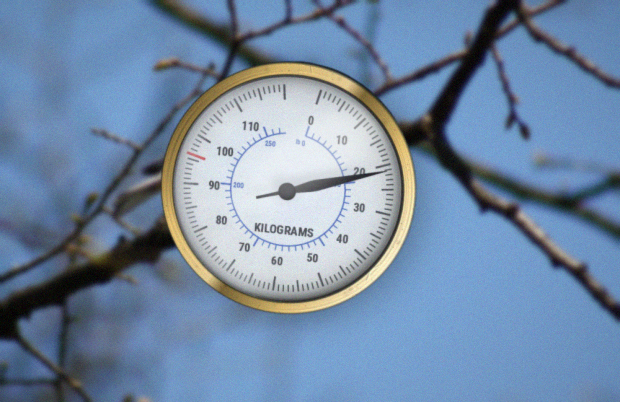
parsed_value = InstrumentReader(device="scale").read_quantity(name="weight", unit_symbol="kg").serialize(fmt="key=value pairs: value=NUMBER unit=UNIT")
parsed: value=21 unit=kg
